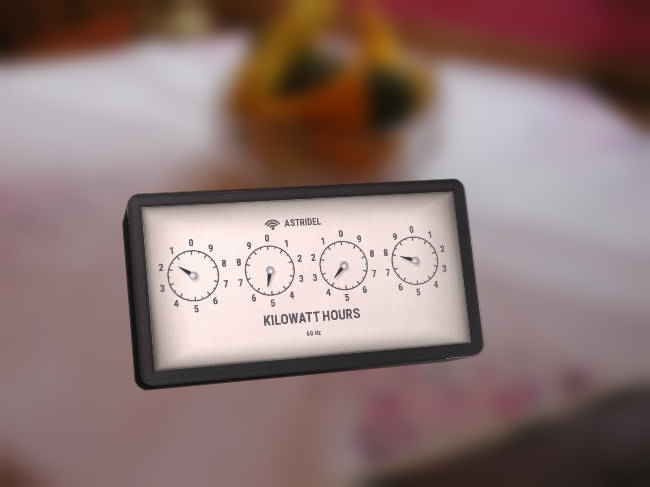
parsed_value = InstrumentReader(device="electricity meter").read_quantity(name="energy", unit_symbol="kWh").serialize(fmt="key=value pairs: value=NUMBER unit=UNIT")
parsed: value=1538 unit=kWh
